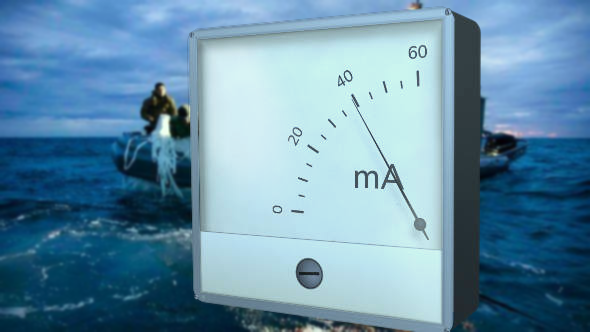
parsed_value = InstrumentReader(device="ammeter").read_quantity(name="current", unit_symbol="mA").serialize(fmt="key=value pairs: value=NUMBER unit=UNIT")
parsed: value=40 unit=mA
